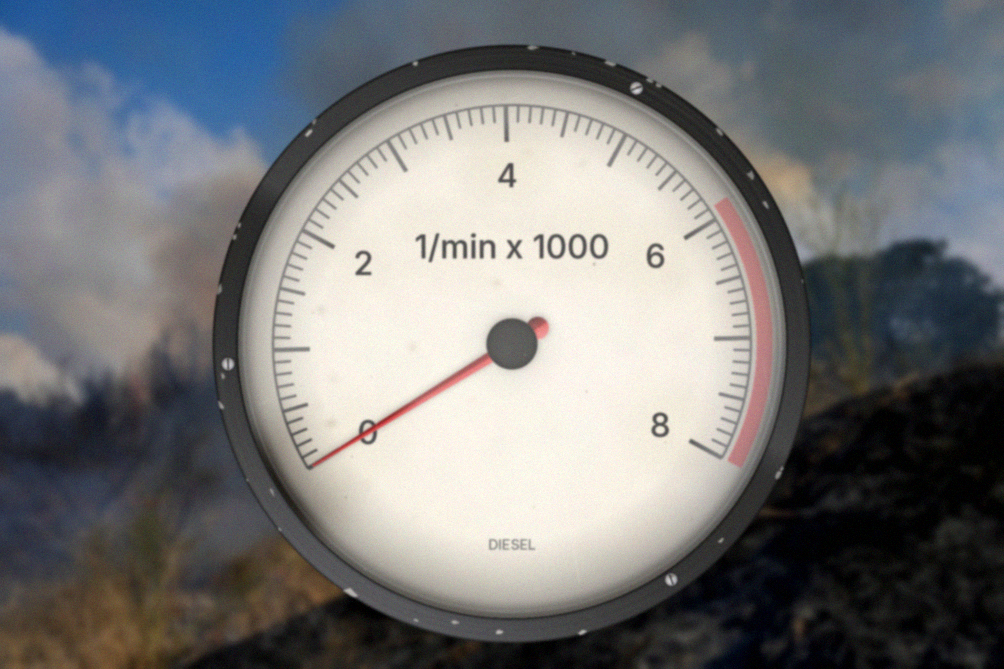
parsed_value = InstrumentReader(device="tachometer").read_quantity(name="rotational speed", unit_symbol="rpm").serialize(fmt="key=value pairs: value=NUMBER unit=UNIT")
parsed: value=0 unit=rpm
